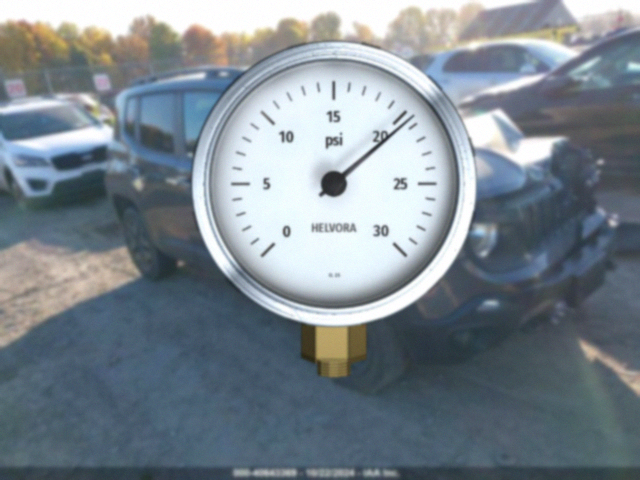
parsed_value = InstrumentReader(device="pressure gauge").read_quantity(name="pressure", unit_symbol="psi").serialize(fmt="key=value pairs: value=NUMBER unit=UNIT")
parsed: value=20.5 unit=psi
